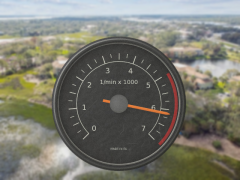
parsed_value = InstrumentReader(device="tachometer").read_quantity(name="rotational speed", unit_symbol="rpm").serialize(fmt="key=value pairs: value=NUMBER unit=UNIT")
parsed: value=6125 unit=rpm
